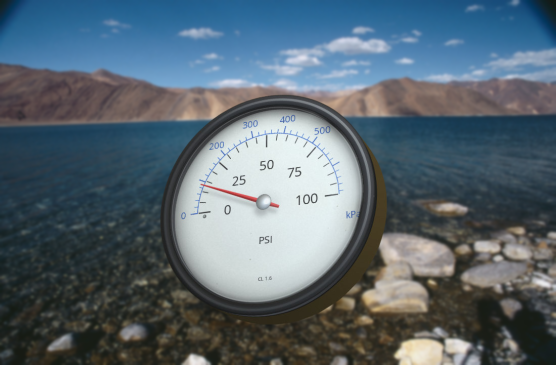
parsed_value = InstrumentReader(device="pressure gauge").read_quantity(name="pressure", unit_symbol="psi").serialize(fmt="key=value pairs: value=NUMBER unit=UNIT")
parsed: value=12.5 unit=psi
